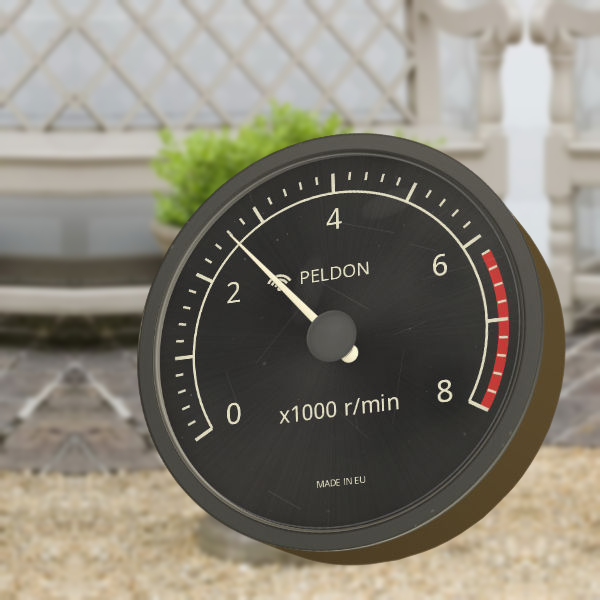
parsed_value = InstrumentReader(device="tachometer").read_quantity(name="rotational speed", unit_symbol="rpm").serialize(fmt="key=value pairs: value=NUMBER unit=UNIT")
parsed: value=2600 unit=rpm
